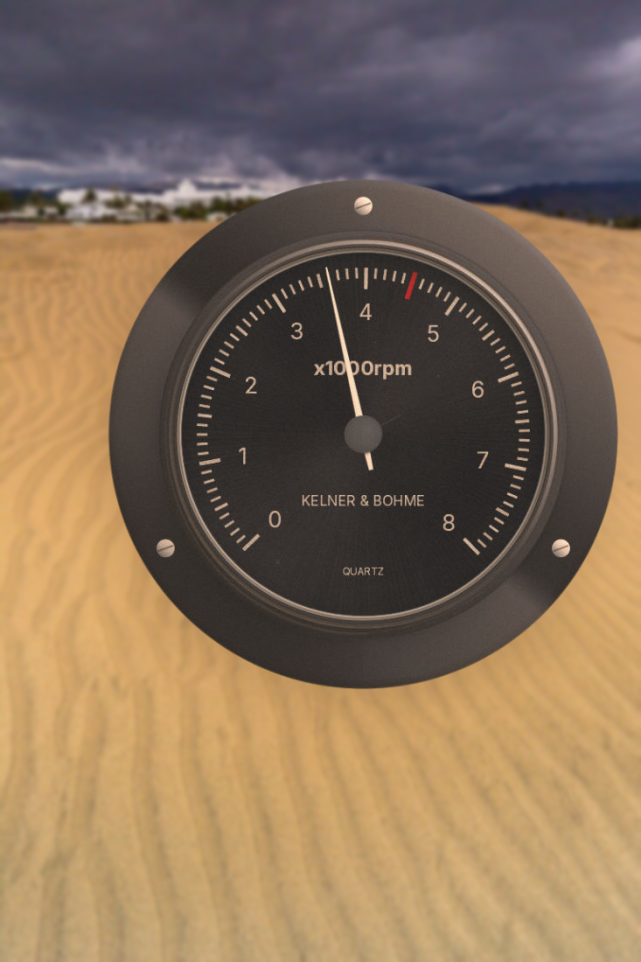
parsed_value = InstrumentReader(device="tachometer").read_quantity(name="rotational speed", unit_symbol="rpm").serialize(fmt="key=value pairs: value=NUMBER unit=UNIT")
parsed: value=3600 unit=rpm
